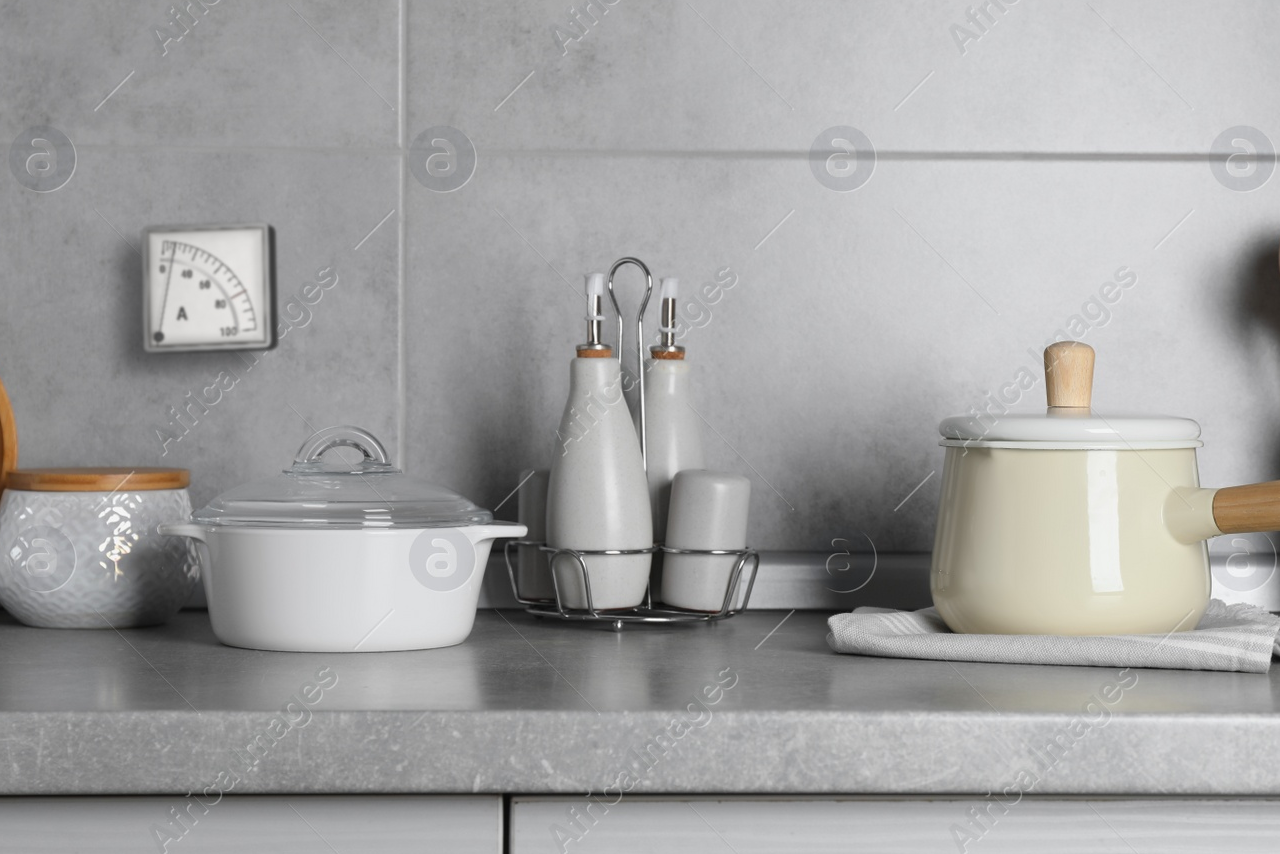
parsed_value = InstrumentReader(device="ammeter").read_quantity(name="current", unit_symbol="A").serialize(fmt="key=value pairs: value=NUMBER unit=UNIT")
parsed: value=20 unit=A
